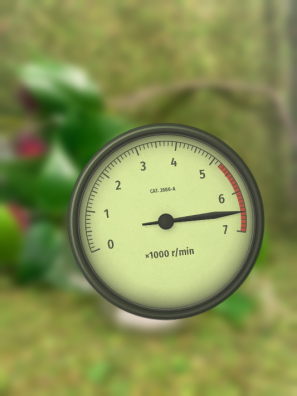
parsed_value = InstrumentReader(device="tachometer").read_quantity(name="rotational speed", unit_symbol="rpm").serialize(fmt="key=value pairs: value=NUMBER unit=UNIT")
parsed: value=6500 unit=rpm
